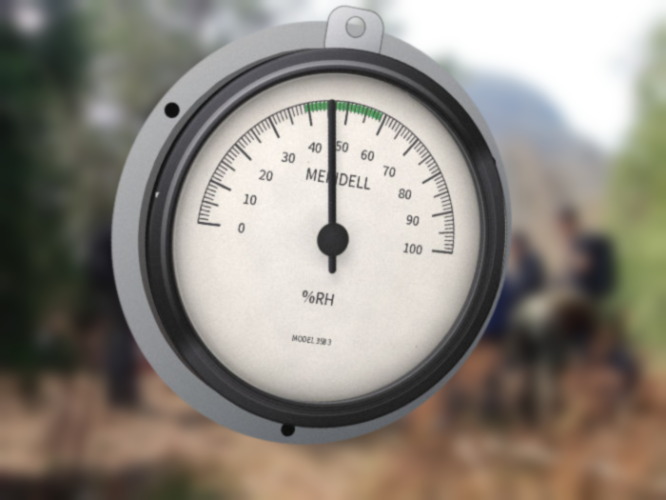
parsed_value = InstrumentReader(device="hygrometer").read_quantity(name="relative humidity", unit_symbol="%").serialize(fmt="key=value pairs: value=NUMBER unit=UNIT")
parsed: value=45 unit=%
